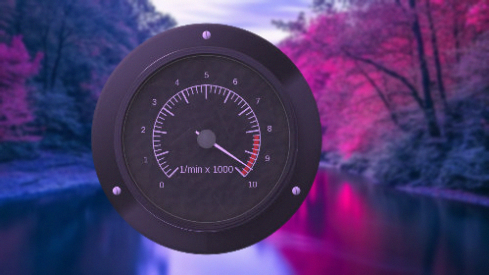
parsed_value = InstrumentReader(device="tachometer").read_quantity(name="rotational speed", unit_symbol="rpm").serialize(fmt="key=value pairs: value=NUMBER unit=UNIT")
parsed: value=9600 unit=rpm
